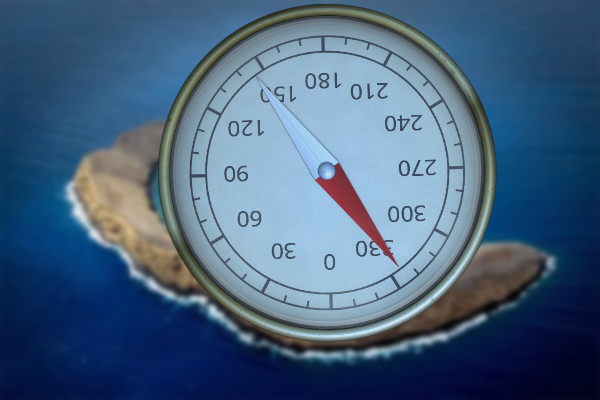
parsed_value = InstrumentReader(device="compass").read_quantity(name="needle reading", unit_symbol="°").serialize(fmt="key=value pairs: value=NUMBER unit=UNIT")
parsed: value=325 unit=°
